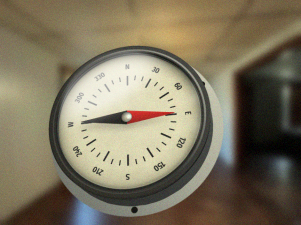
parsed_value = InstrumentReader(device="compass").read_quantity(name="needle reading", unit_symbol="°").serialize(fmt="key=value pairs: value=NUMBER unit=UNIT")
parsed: value=90 unit=°
